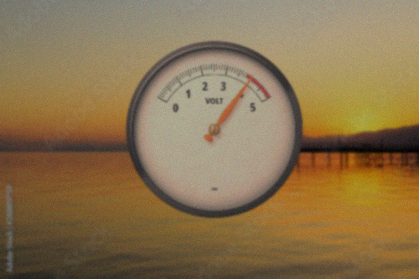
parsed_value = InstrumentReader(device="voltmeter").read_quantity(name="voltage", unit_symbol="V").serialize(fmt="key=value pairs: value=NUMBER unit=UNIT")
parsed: value=4 unit=V
